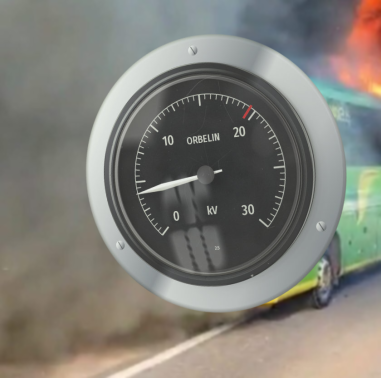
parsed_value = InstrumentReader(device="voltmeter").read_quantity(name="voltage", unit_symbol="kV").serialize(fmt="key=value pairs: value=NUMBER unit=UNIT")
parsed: value=4 unit=kV
